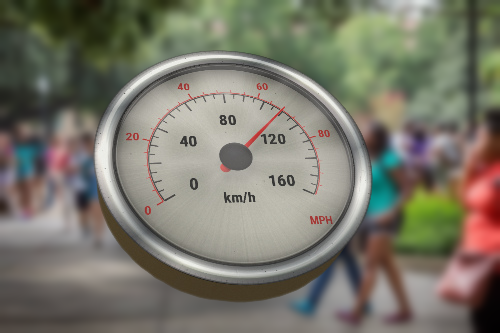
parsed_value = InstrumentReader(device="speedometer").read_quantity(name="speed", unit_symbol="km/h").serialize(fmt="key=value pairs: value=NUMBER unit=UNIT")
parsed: value=110 unit=km/h
